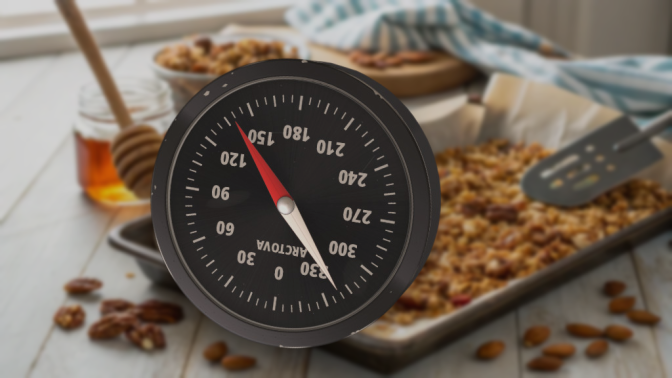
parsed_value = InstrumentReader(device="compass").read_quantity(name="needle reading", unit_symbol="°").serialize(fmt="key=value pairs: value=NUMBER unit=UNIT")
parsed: value=140 unit=°
